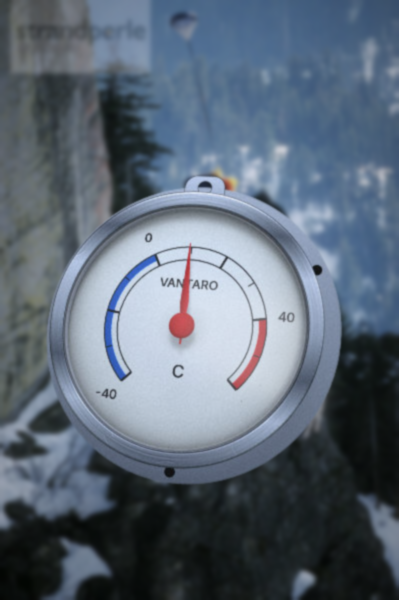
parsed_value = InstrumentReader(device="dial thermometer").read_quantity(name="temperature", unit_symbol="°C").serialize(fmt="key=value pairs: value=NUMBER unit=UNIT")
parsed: value=10 unit=°C
